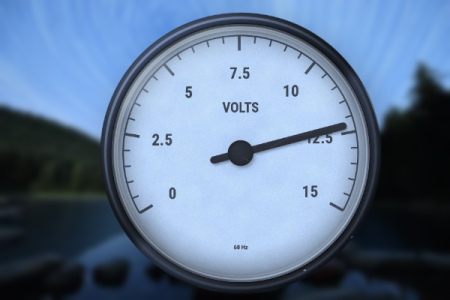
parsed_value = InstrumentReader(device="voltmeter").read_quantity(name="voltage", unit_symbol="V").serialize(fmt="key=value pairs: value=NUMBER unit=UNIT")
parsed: value=12.25 unit=V
